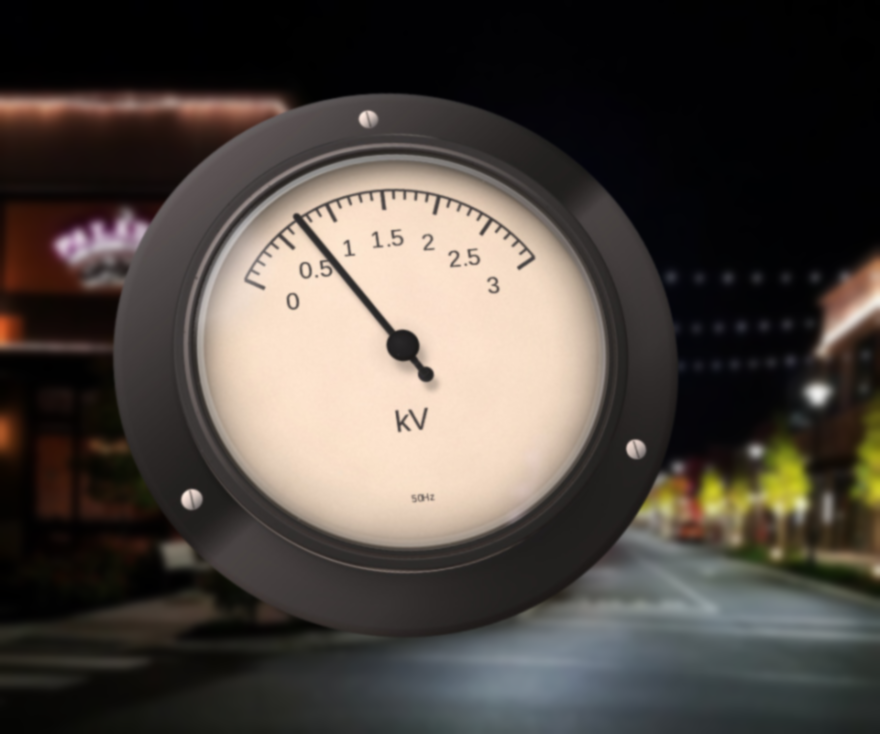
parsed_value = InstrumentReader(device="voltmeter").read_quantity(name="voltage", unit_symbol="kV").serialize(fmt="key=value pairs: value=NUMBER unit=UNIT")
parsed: value=0.7 unit=kV
